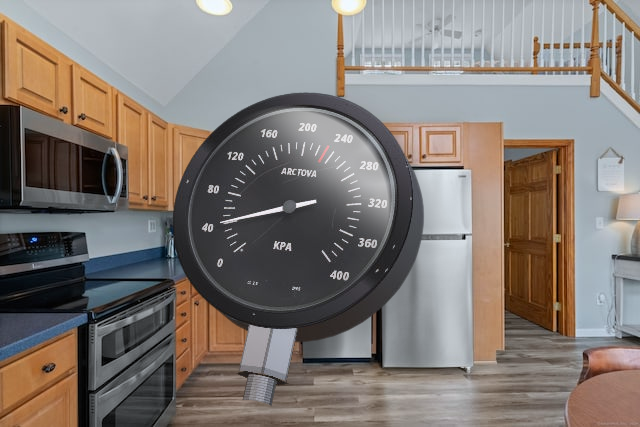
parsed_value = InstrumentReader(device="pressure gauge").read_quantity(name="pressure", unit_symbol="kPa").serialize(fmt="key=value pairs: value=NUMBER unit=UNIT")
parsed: value=40 unit=kPa
